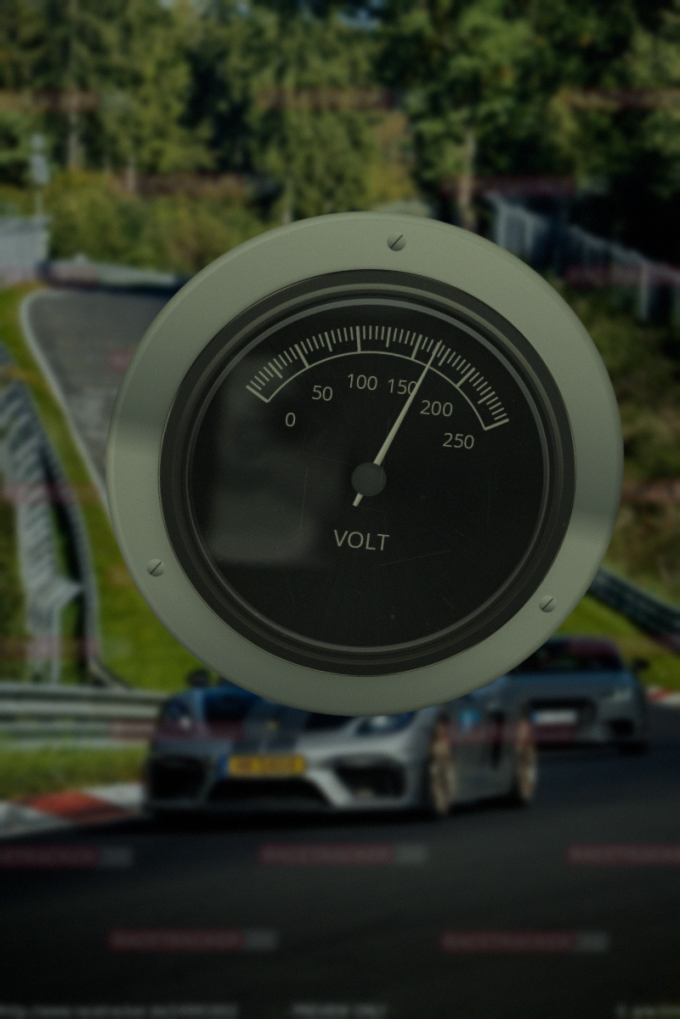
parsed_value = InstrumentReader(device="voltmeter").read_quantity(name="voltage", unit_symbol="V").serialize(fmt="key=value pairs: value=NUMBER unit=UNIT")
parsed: value=165 unit=V
